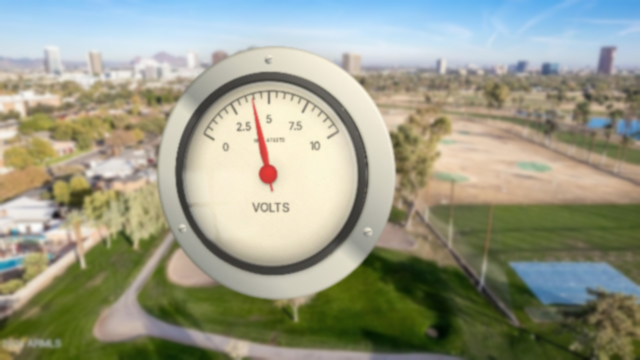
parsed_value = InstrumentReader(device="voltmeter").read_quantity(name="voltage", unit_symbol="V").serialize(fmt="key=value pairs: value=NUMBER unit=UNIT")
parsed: value=4 unit=V
